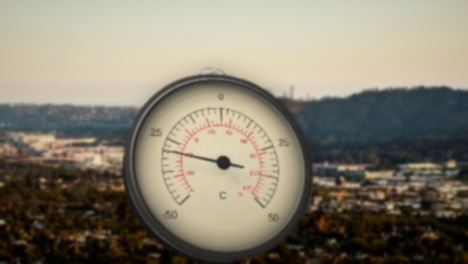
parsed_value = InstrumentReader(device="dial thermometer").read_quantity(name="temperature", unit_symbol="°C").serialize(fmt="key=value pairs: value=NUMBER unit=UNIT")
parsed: value=-30 unit=°C
